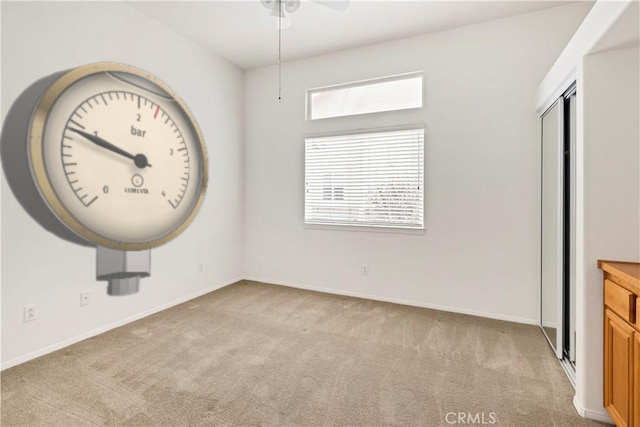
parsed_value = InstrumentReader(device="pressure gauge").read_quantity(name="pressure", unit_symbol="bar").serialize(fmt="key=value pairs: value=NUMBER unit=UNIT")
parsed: value=0.9 unit=bar
